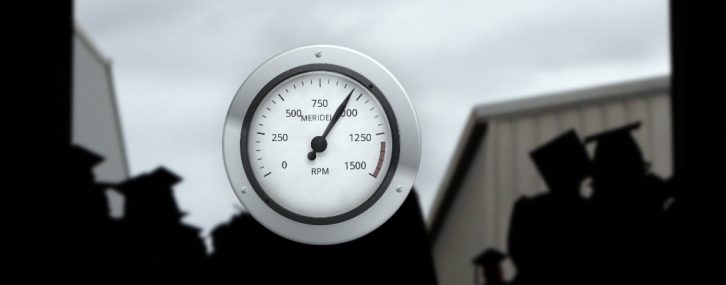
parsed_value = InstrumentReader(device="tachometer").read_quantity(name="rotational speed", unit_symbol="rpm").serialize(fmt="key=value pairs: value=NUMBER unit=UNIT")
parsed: value=950 unit=rpm
